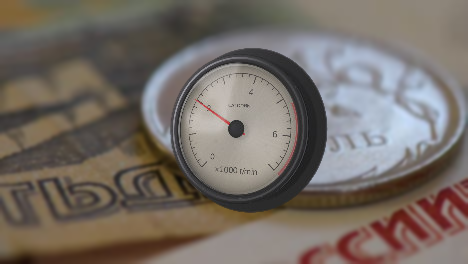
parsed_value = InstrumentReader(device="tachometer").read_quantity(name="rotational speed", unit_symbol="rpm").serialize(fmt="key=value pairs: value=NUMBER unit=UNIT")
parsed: value=2000 unit=rpm
